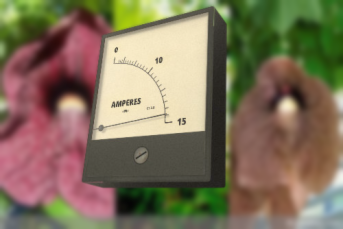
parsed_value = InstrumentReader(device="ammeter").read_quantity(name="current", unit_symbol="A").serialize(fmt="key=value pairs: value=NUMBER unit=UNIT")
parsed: value=14.5 unit=A
